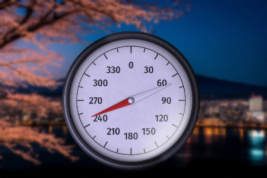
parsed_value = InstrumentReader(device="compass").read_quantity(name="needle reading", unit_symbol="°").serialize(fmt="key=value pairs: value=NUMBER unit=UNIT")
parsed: value=247.5 unit=°
